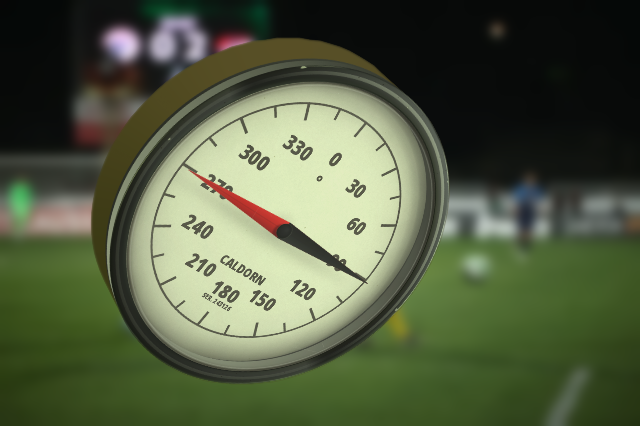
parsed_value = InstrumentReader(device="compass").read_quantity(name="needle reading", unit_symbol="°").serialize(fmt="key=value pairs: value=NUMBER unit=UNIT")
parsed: value=270 unit=°
